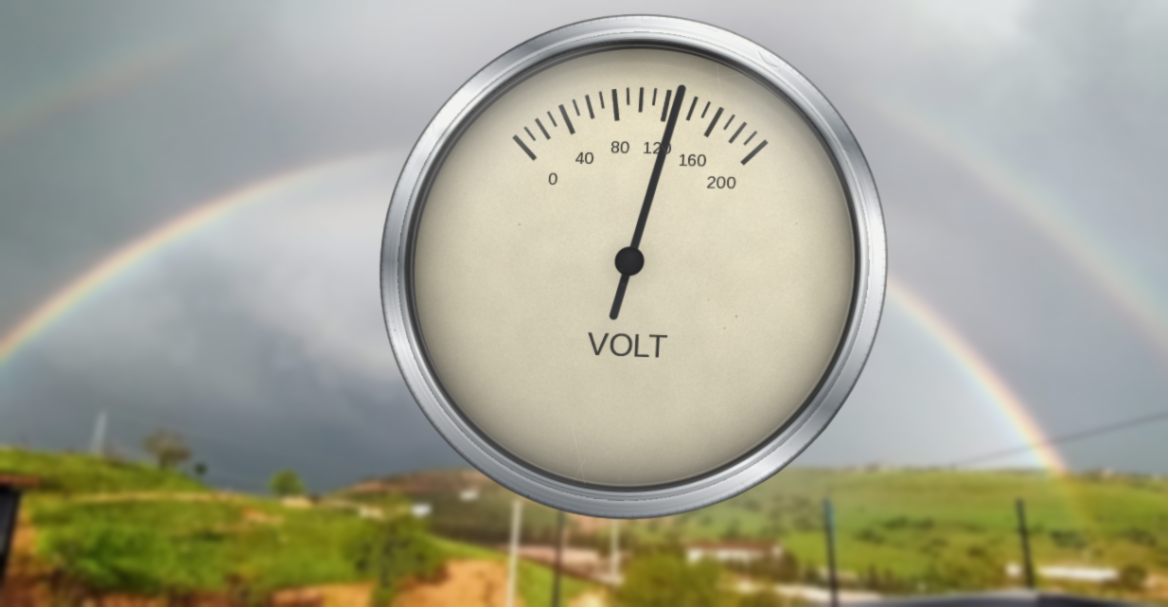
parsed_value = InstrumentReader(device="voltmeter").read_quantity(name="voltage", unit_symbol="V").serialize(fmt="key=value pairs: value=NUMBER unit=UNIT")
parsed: value=130 unit=V
